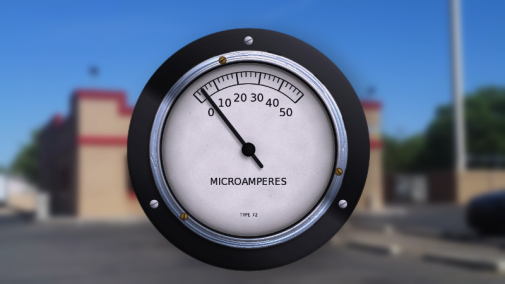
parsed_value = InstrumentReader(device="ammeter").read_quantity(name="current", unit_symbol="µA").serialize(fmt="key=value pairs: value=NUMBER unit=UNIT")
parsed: value=4 unit=µA
